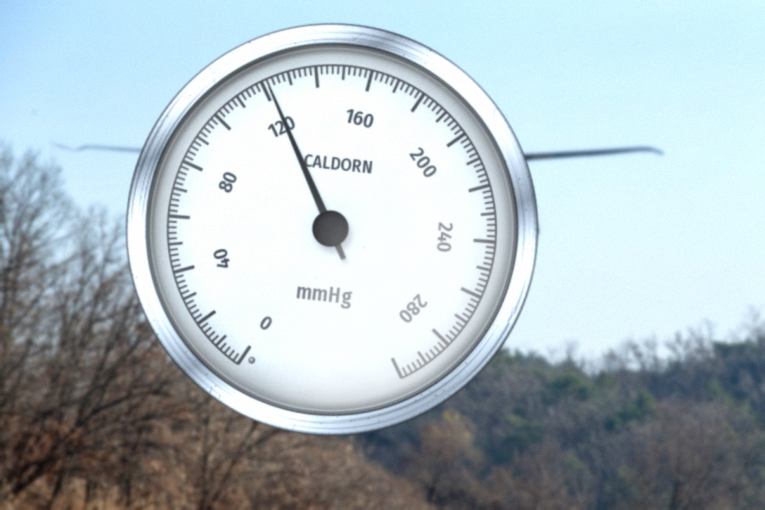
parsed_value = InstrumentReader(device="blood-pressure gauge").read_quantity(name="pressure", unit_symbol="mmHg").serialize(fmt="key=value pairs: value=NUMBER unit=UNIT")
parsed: value=122 unit=mmHg
